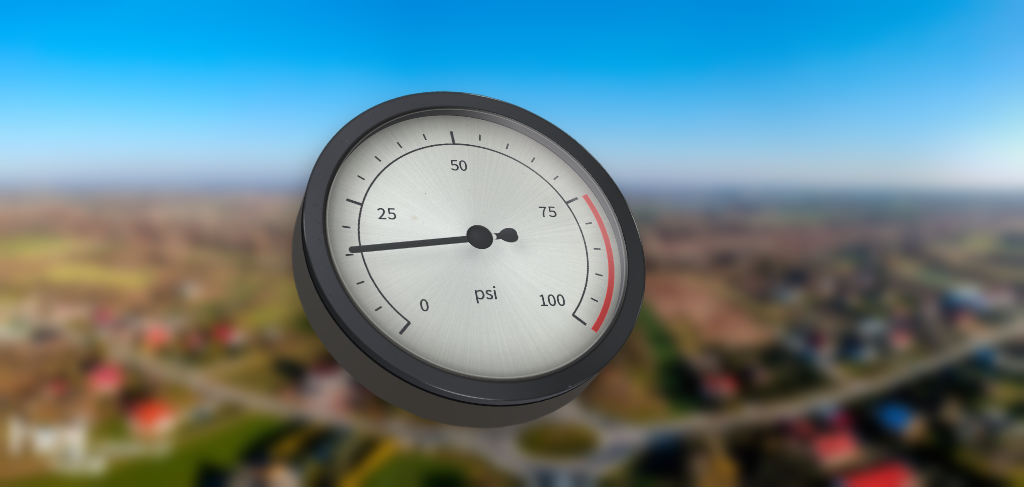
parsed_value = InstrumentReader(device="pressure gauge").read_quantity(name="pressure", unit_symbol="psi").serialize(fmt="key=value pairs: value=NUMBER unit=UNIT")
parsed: value=15 unit=psi
